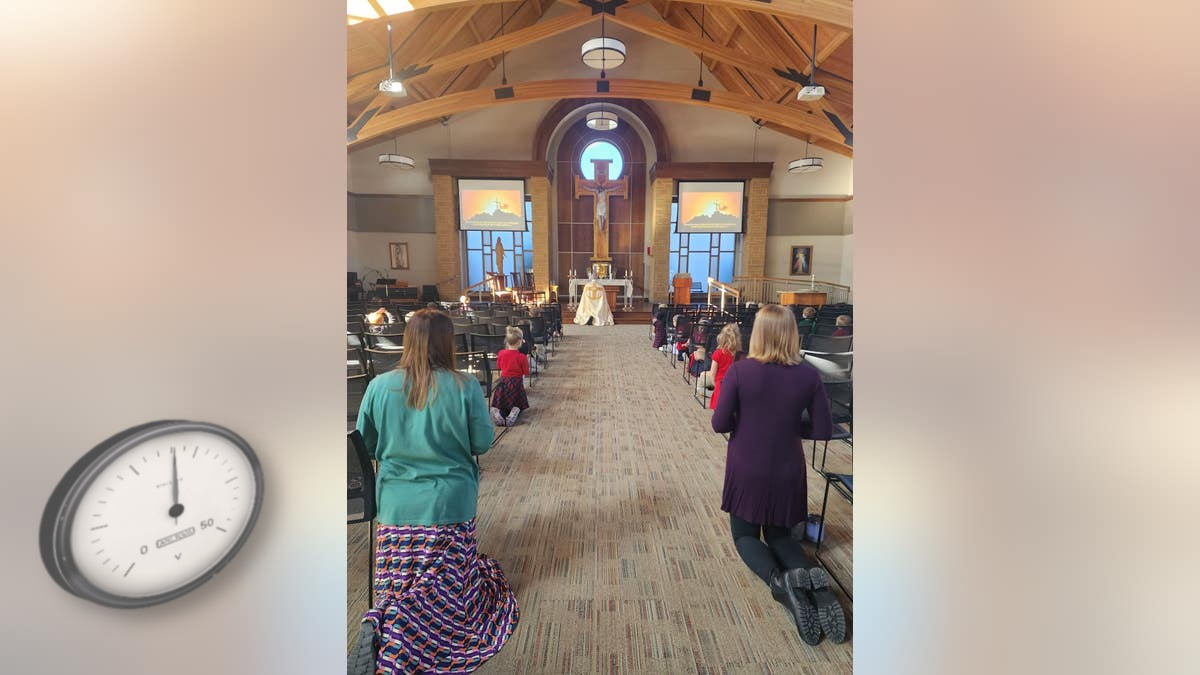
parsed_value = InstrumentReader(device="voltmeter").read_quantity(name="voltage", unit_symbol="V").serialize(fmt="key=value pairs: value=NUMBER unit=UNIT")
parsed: value=26 unit=V
